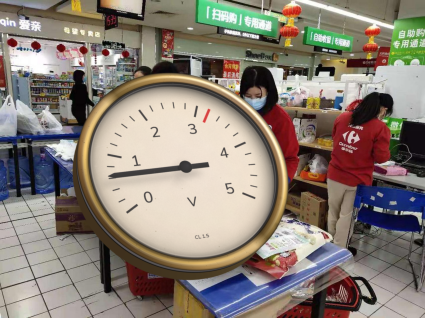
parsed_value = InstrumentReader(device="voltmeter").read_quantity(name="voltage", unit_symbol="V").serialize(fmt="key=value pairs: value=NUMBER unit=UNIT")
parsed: value=0.6 unit=V
